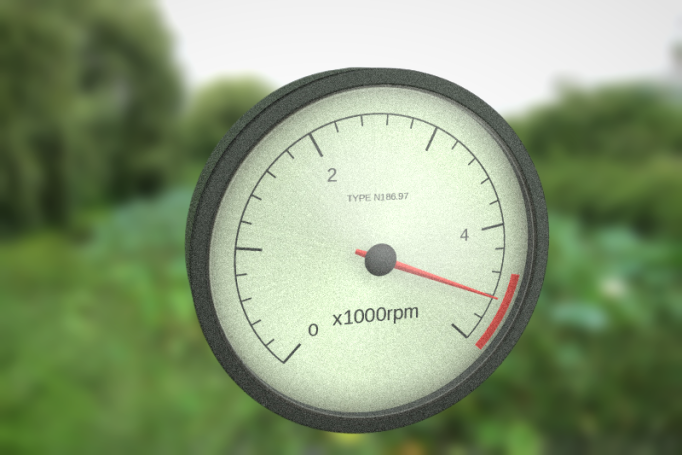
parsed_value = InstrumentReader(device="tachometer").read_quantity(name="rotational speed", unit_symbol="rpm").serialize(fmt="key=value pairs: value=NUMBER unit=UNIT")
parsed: value=4600 unit=rpm
